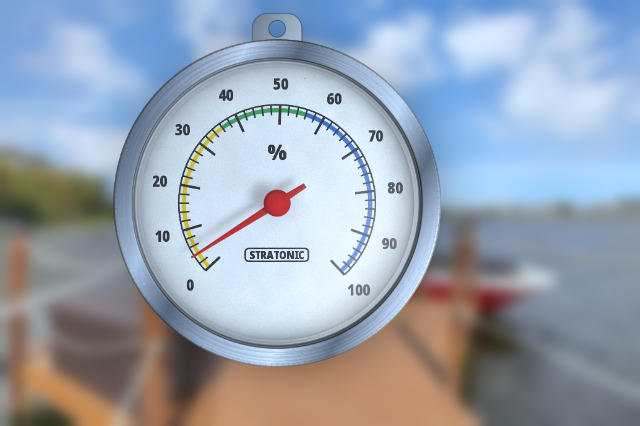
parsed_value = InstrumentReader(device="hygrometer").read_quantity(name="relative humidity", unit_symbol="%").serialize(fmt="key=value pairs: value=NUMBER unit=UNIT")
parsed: value=4 unit=%
